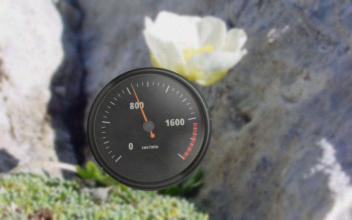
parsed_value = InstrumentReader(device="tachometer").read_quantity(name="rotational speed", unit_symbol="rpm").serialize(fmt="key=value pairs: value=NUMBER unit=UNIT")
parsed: value=850 unit=rpm
